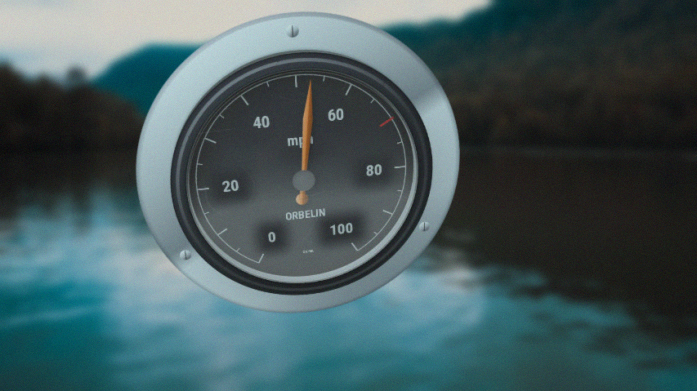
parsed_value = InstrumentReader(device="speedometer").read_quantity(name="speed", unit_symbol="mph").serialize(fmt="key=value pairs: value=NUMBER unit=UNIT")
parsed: value=52.5 unit=mph
